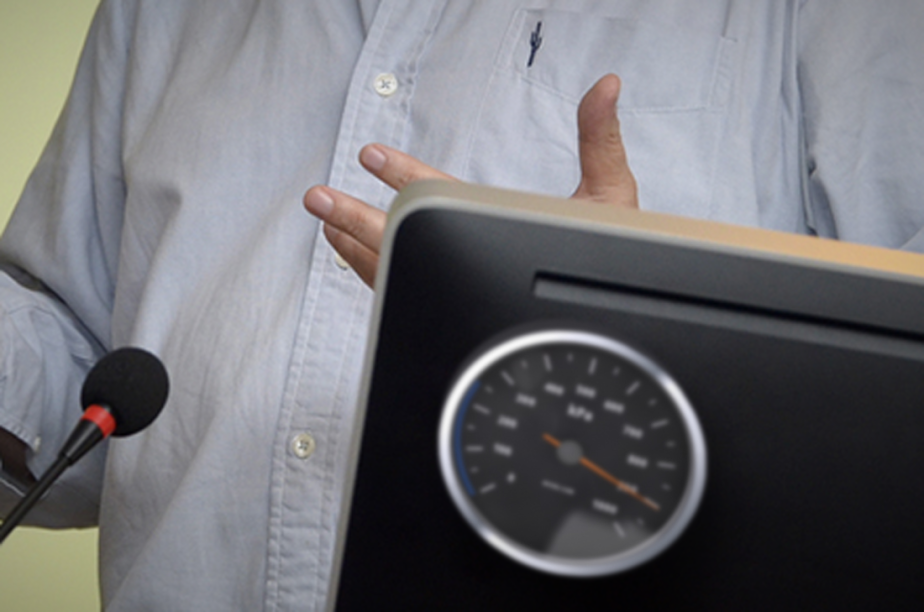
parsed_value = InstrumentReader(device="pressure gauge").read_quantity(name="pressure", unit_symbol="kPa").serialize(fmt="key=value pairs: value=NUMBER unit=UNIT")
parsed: value=900 unit=kPa
